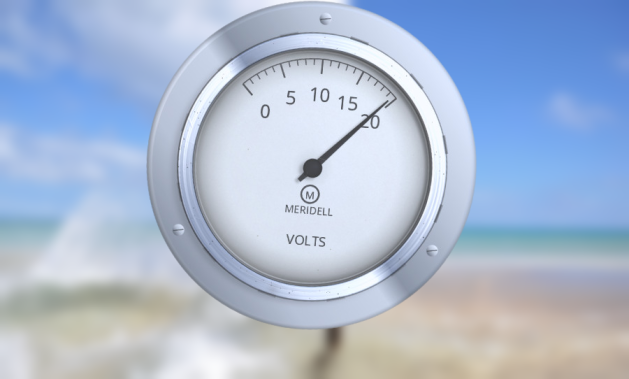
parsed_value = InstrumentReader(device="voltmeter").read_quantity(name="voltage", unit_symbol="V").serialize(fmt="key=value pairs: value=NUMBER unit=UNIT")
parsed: value=19.5 unit=V
